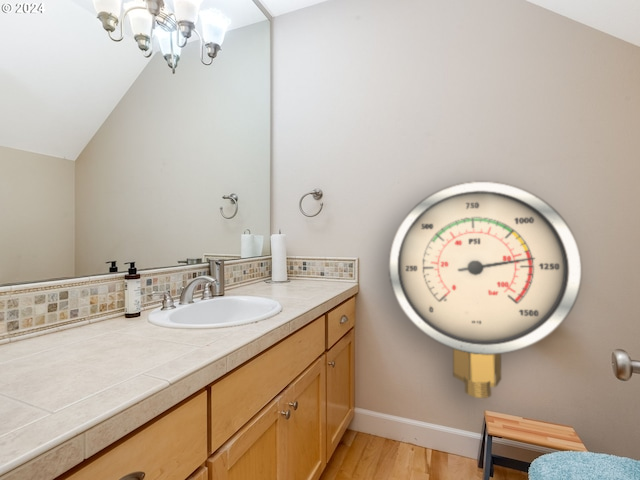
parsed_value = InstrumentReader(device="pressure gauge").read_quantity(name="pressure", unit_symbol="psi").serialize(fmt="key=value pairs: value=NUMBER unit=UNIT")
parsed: value=1200 unit=psi
